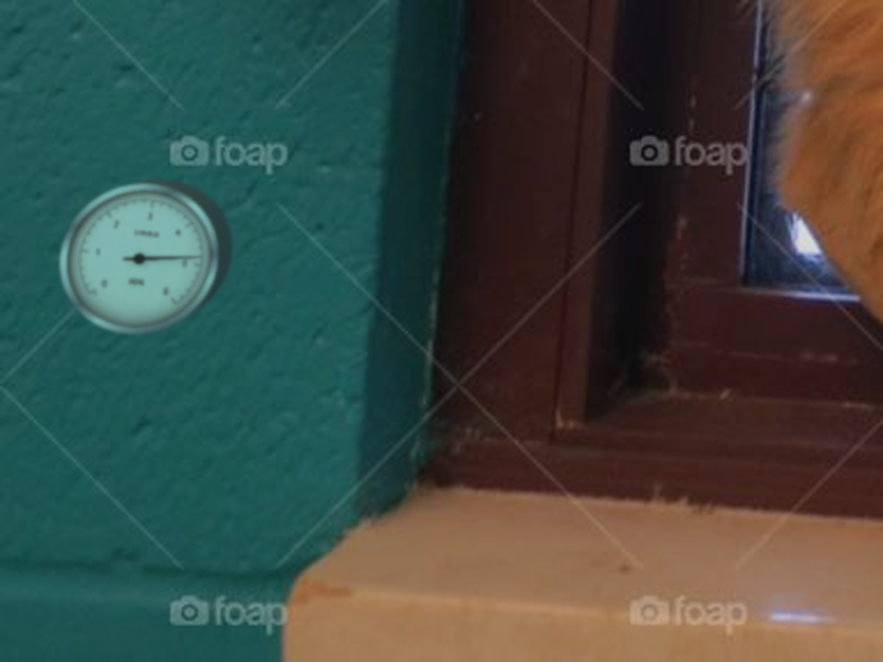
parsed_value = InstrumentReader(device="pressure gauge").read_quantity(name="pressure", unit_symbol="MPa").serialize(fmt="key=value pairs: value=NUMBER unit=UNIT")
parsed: value=4.8 unit=MPa
